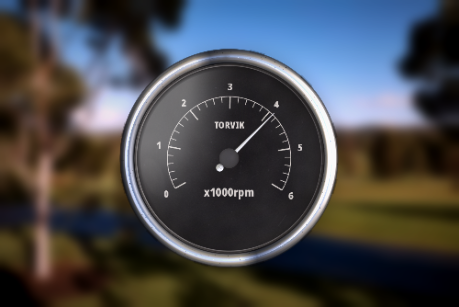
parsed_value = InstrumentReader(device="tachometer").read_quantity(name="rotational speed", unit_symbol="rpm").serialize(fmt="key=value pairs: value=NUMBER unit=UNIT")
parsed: value=4100 unit=rpm
